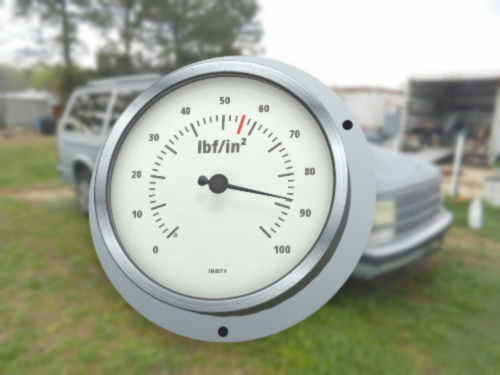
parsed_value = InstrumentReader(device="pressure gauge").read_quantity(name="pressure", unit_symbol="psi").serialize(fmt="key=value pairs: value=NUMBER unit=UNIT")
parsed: value=88 unit=psi
